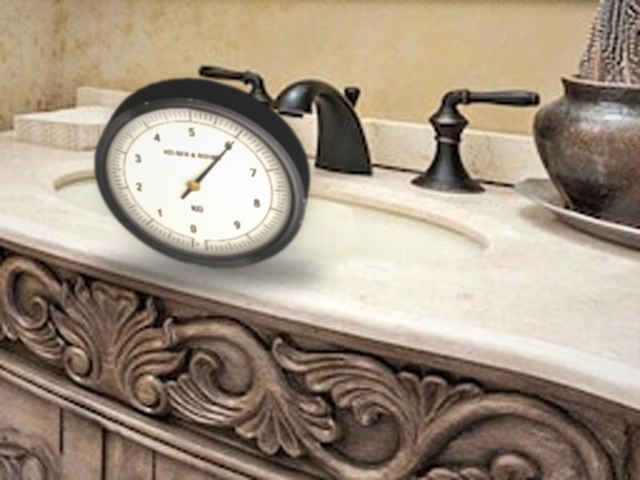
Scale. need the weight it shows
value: 6 kg
